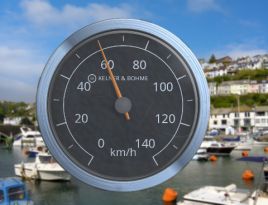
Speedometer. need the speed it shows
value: 60 km/h
